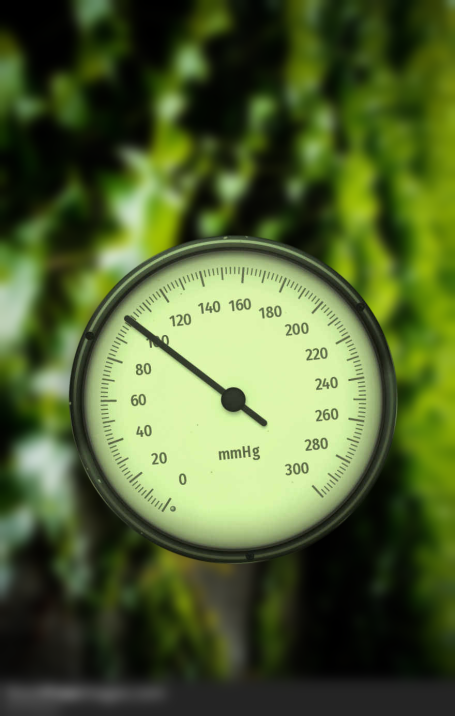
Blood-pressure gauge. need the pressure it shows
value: 100 mmHg
